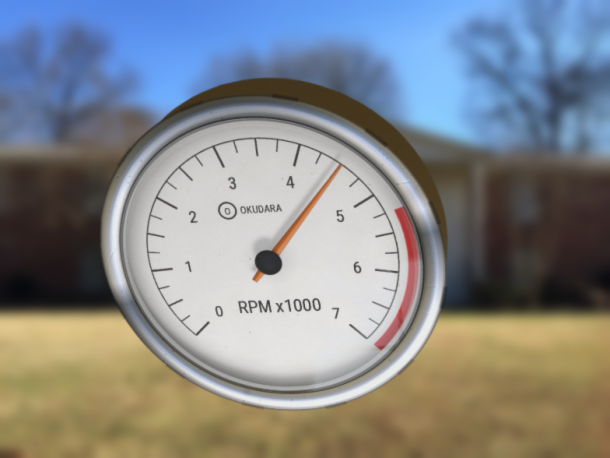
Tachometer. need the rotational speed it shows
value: 4500 rpm
